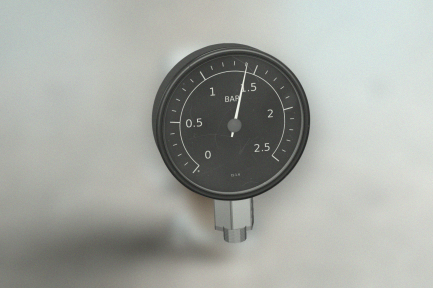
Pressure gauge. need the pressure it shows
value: 1.4 bar
